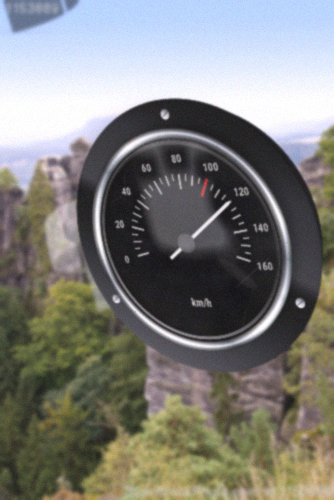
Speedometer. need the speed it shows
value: 120 km/h
